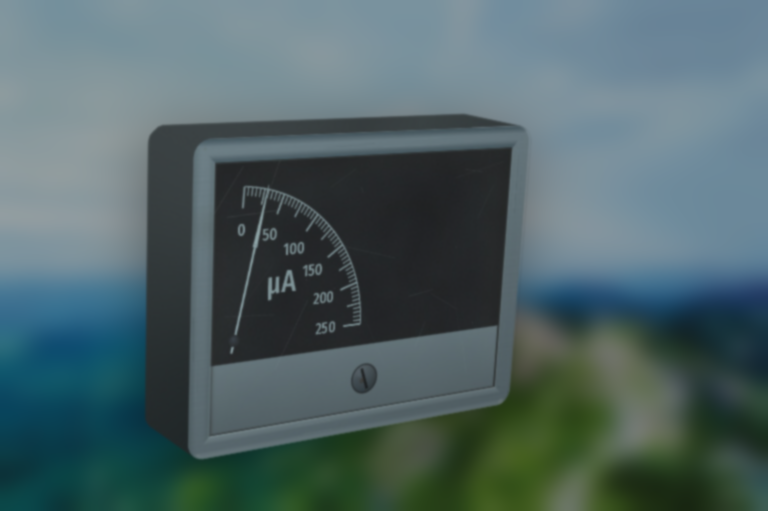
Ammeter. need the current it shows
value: 25 µA
